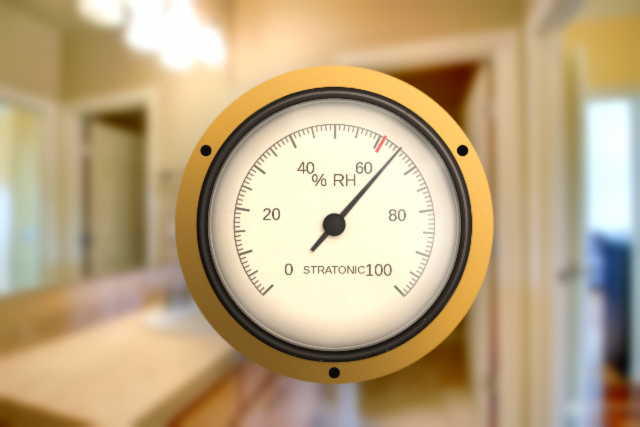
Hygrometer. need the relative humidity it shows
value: 65 %
